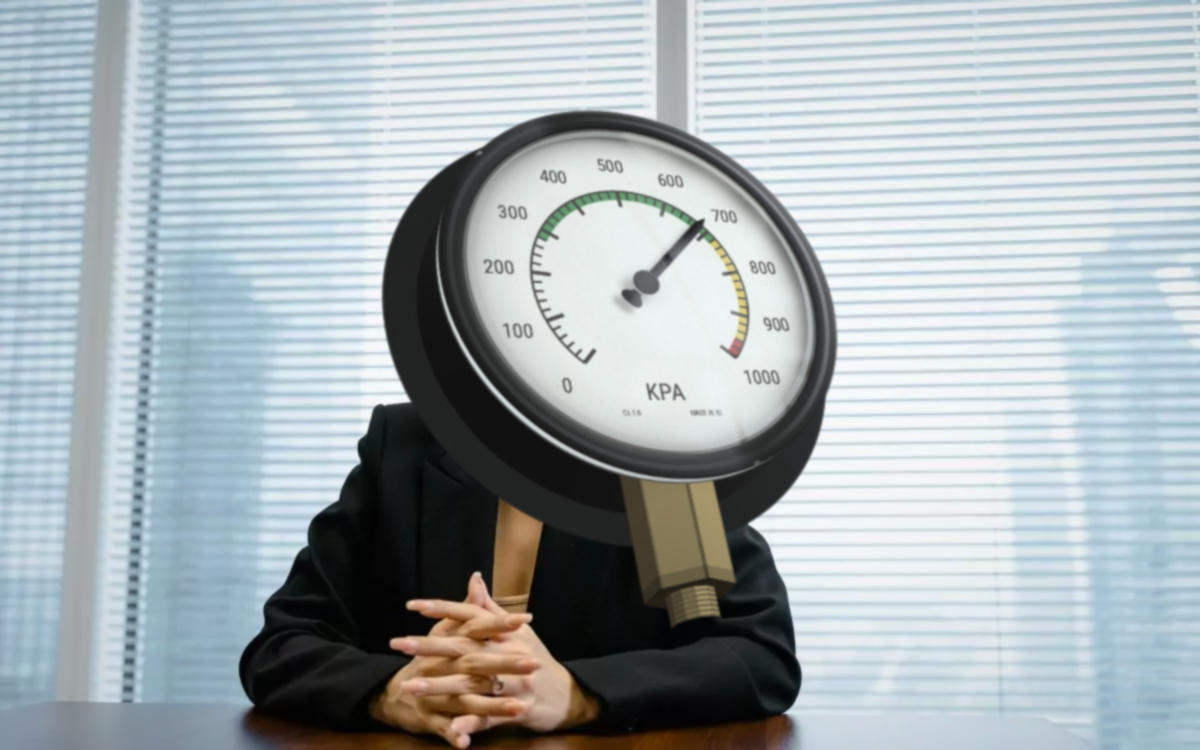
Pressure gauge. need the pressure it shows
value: 680 kPa
